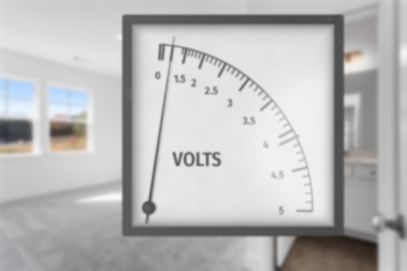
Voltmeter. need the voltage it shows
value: 1 V
